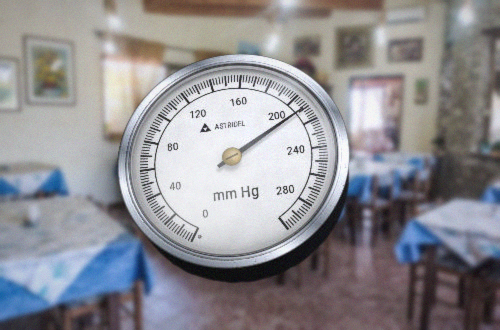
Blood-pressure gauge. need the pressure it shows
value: 210 mmHg
